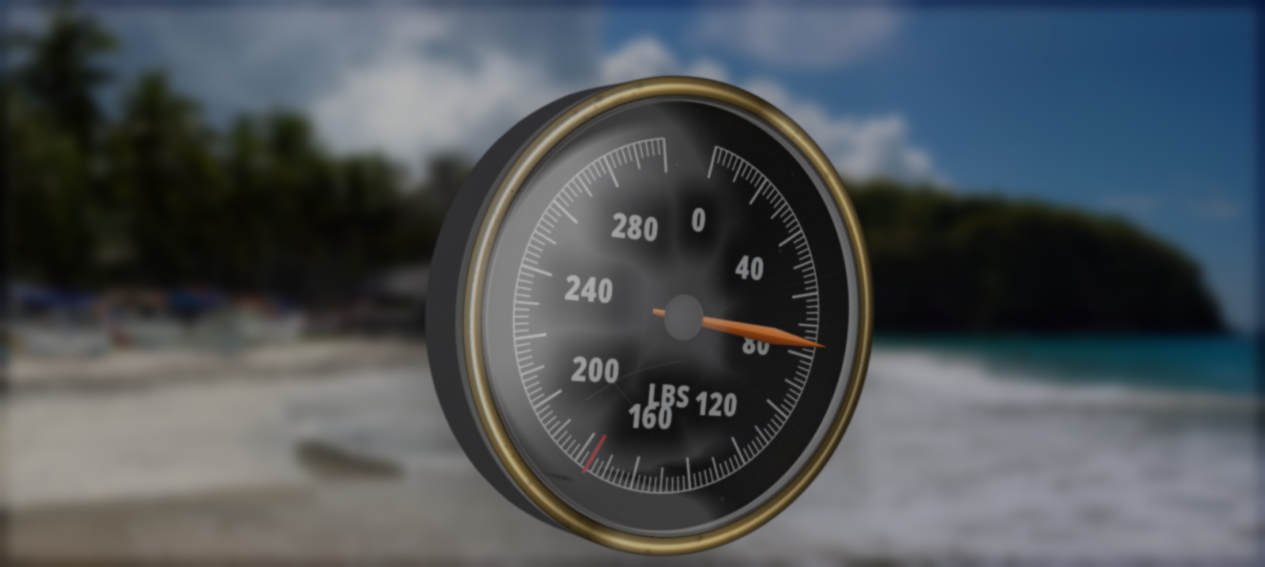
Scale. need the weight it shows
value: 76 lb
